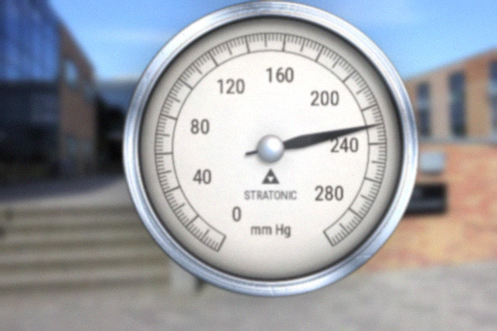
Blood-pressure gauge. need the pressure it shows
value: 230 mmHg
